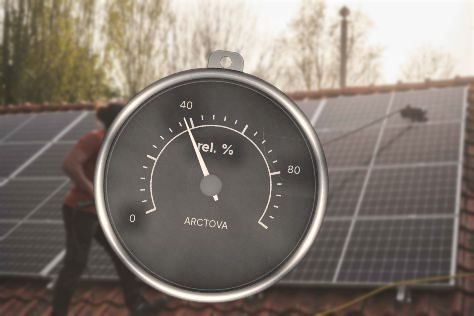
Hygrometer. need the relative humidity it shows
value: 38 %
